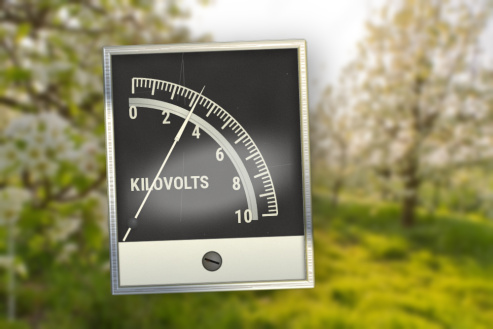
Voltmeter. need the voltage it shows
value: 3.2 kV
